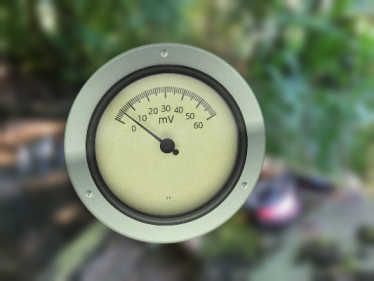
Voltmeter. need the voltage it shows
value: 5 mV
